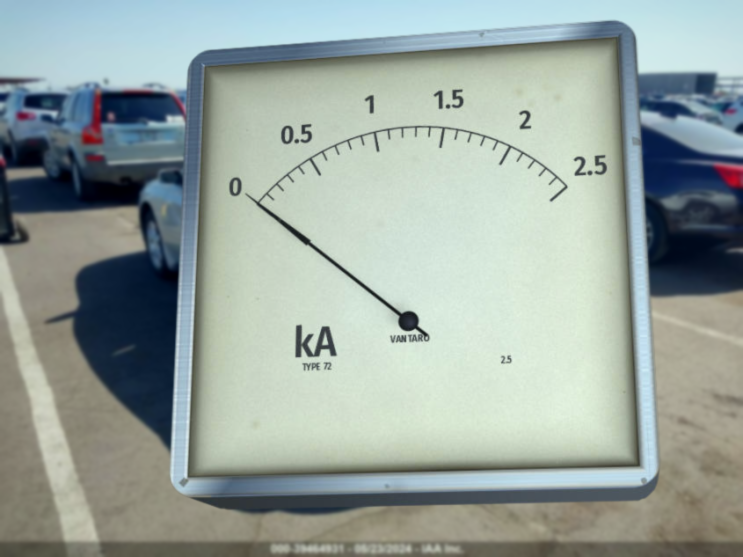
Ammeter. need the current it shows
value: 0 kA
